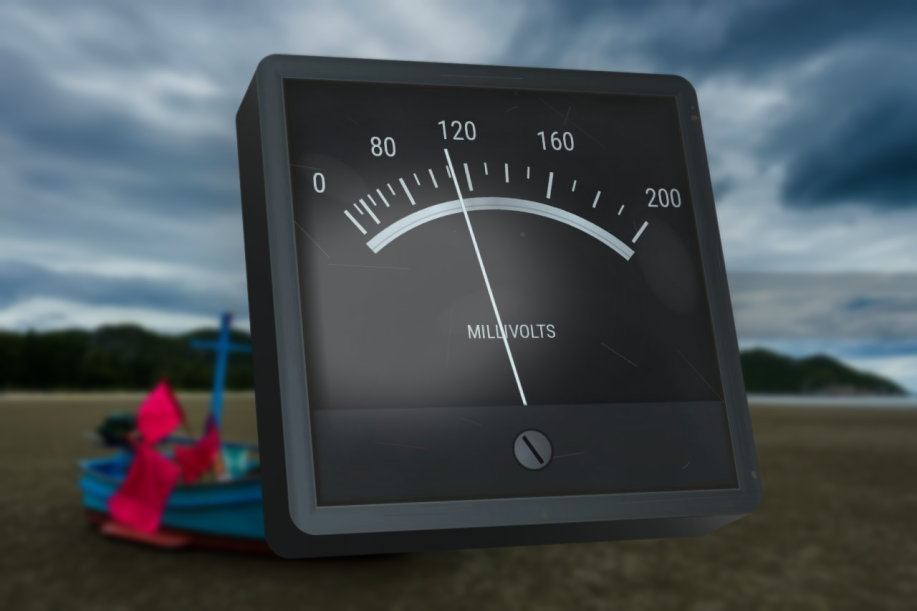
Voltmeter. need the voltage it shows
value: 110 mV
